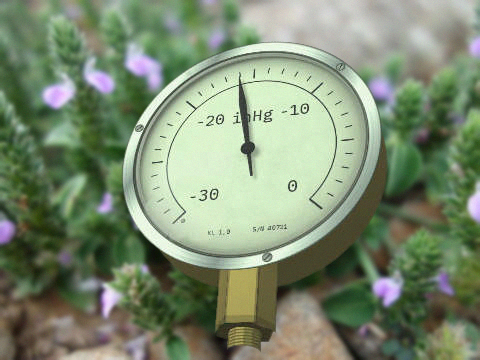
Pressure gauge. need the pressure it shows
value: -16 inHg
